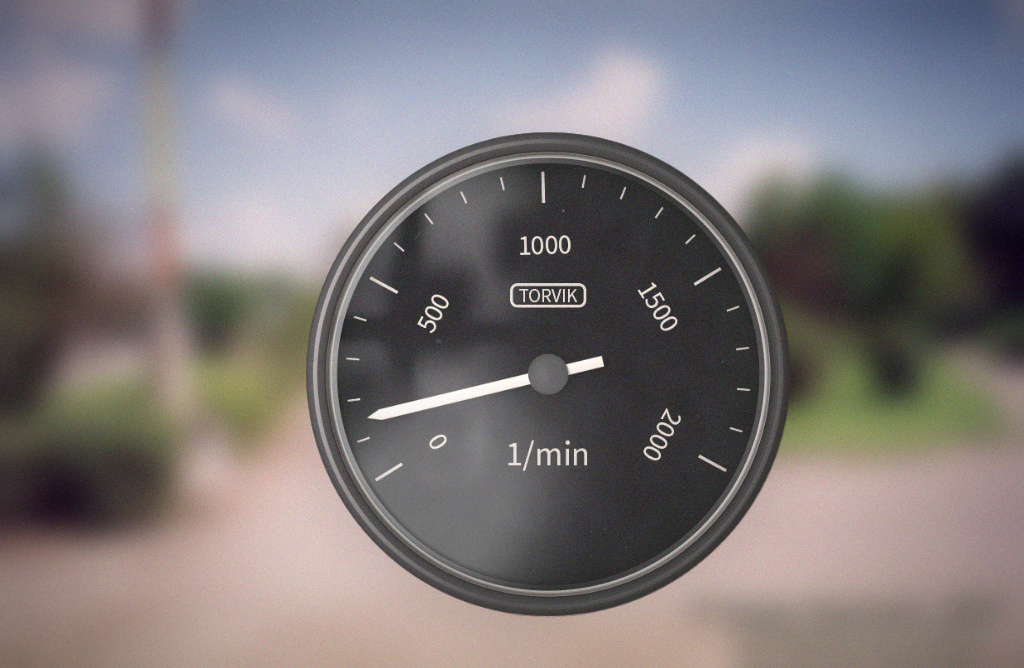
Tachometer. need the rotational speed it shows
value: 150 rpm
